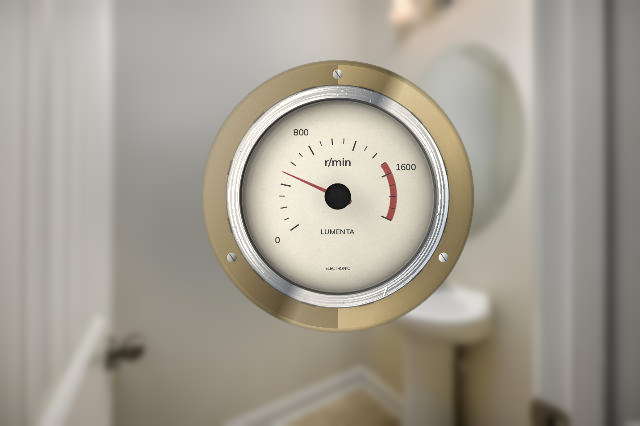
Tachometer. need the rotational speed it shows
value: 500 rpm
